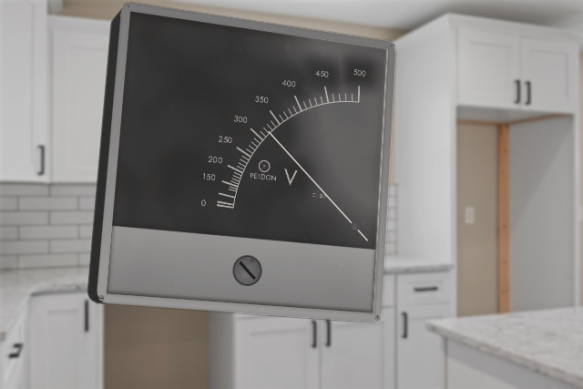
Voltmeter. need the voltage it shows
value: 320 V
